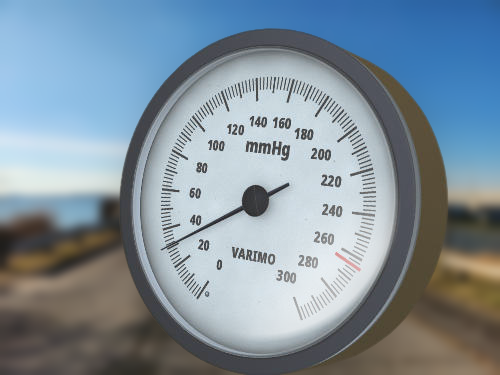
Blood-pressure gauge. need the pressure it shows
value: 30 mmHg
